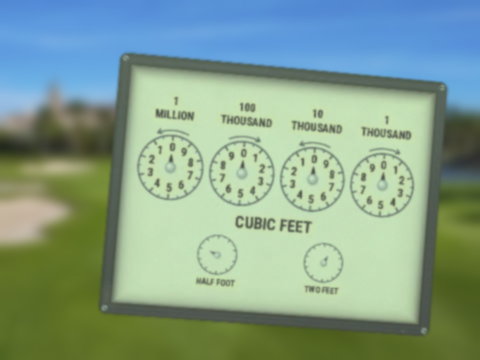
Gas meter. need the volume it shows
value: 0 ft³
